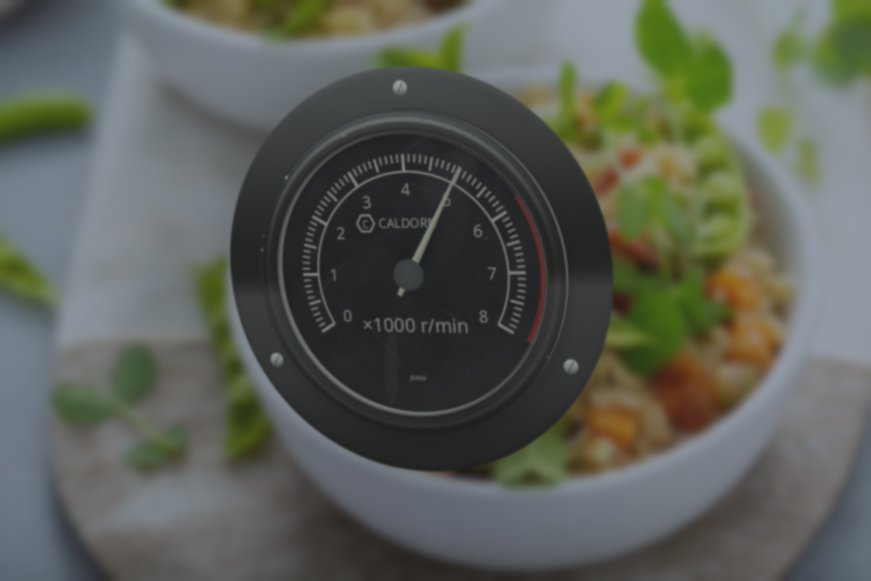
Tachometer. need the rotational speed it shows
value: 5000 rpm
